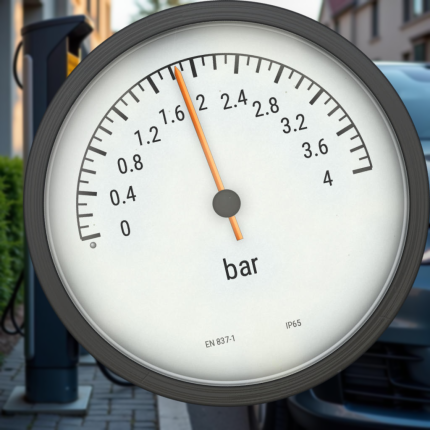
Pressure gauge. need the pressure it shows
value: 1.85 bar
